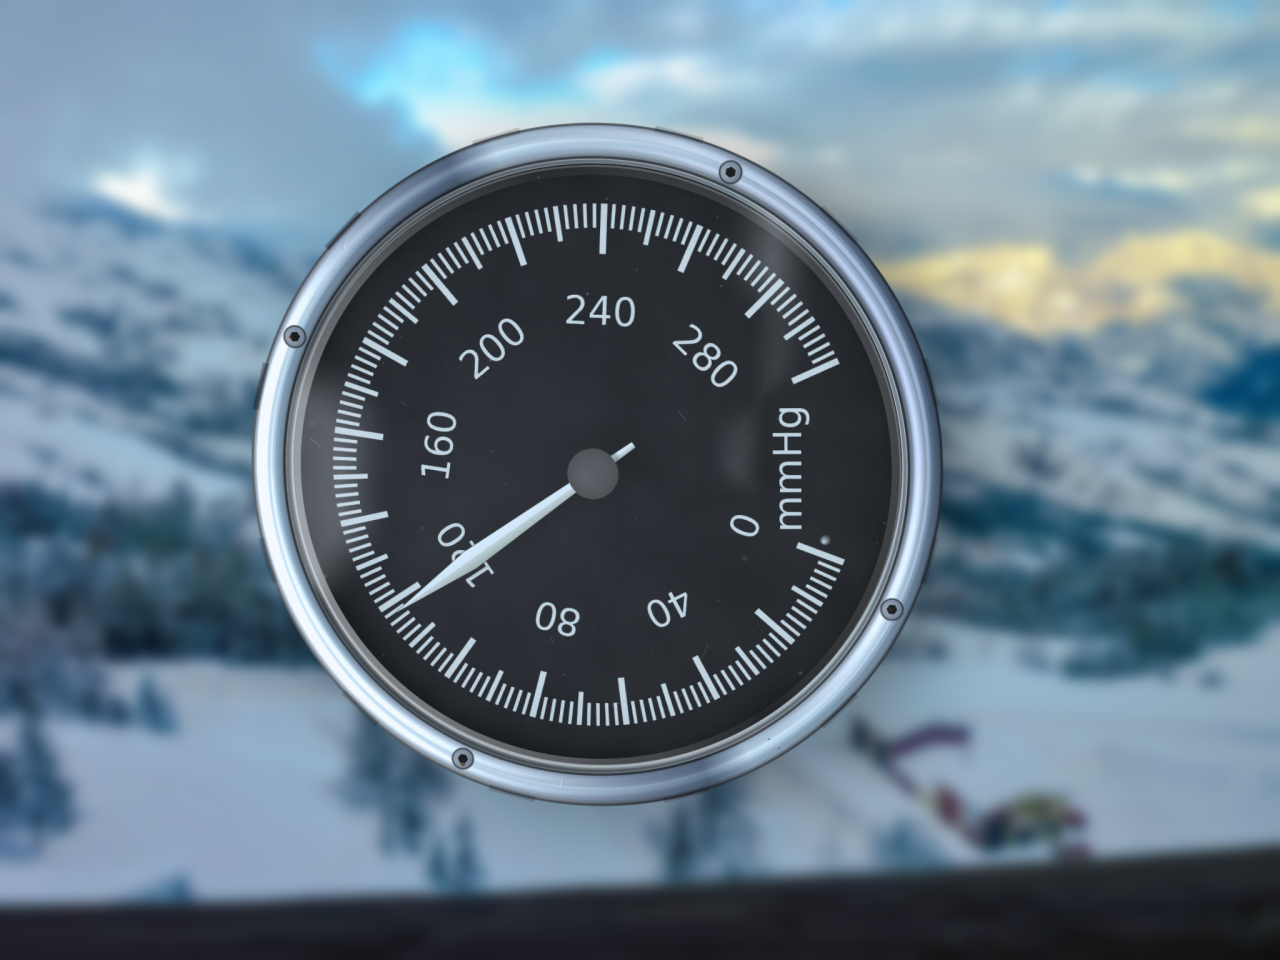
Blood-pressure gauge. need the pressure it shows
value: 118 mmHg
